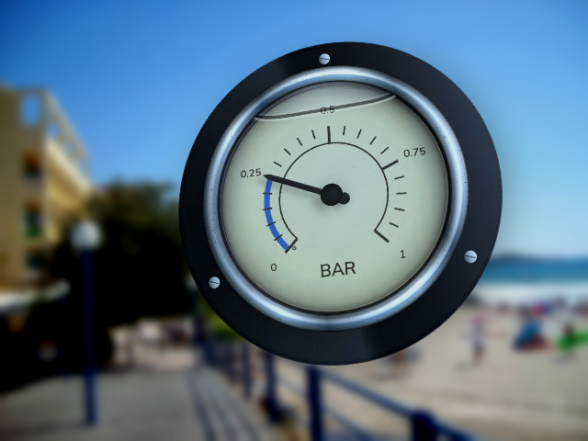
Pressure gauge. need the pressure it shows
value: 0.25 bar
